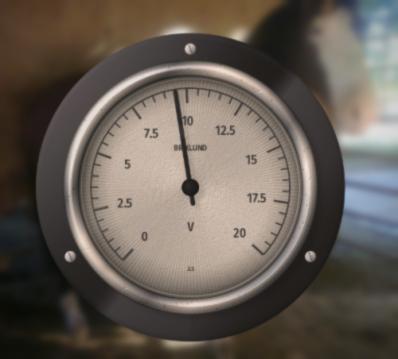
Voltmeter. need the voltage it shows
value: 9.5 V
